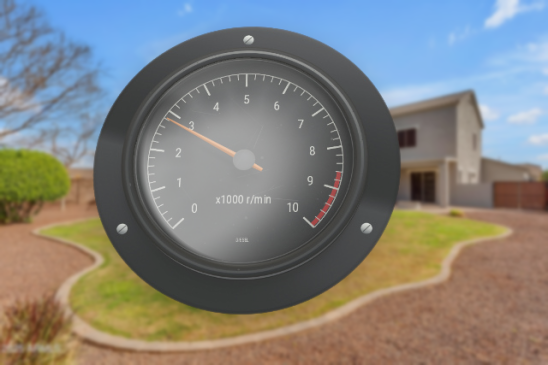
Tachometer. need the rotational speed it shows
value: 2800 rpm
